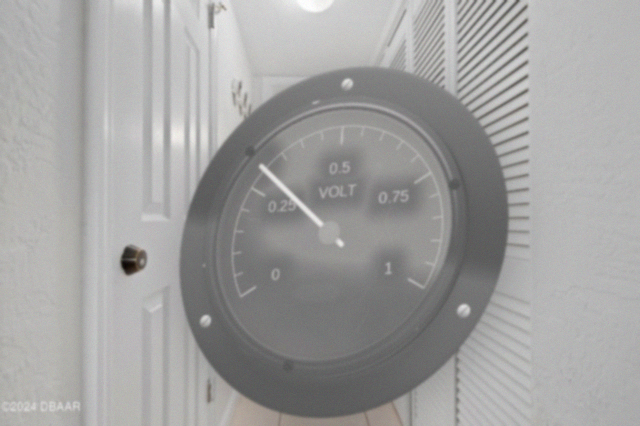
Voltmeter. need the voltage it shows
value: 0.3 V
